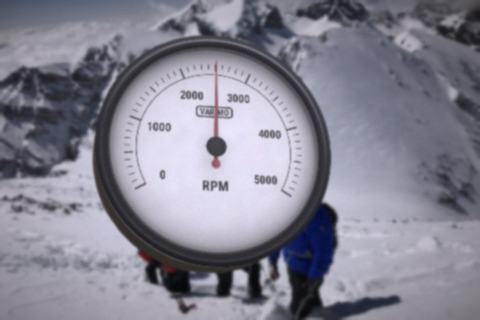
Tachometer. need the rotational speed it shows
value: 2500 rpm
